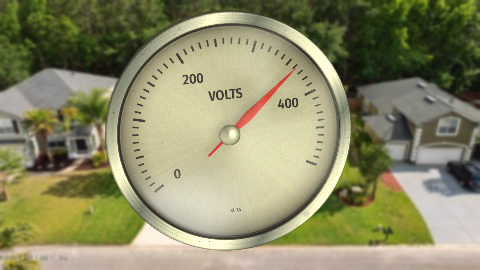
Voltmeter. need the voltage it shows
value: 360 V
